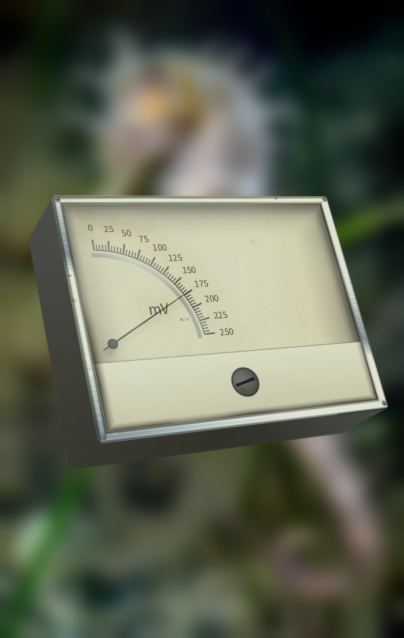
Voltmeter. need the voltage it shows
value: 175 mV
